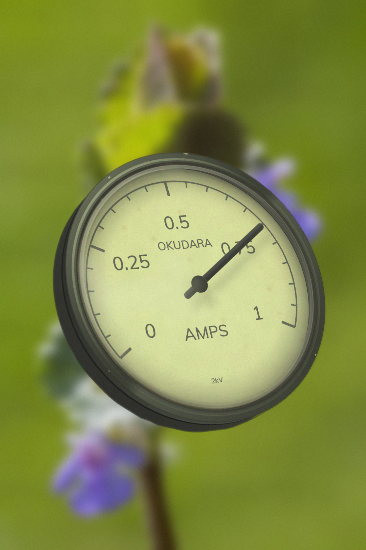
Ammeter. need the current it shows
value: 0.75 A
